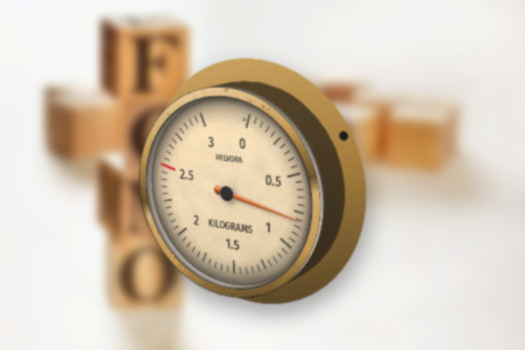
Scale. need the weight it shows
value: 0.8 kg
